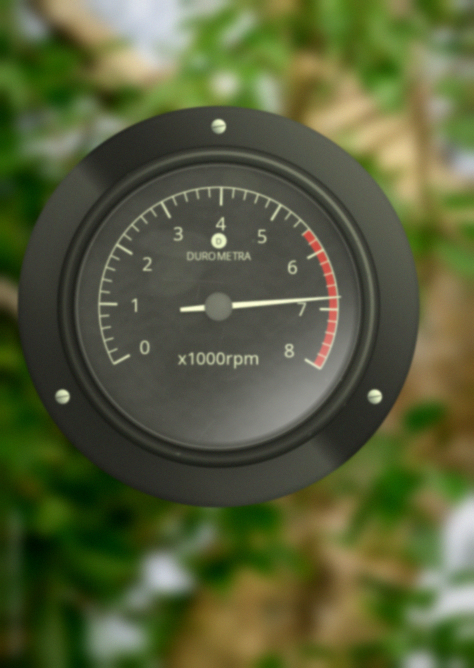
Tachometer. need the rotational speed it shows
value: 6800 rpm
